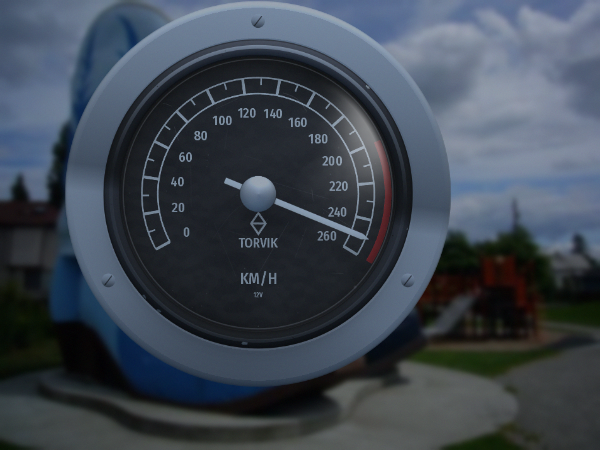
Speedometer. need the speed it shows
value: 250 km/h
